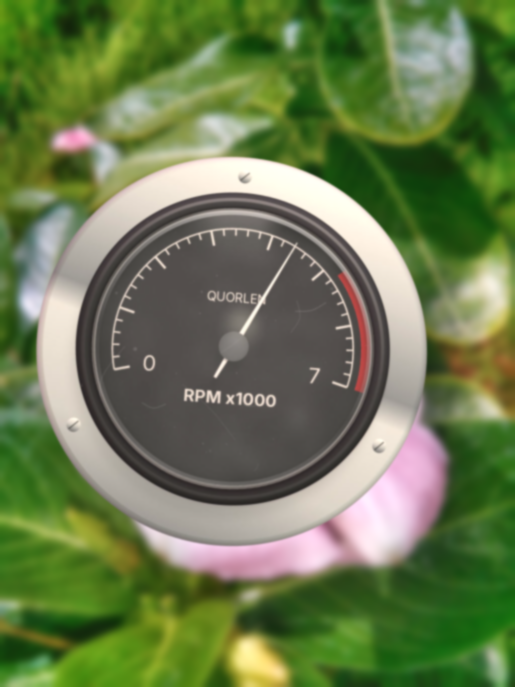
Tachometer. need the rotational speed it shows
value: 4400 rpm
